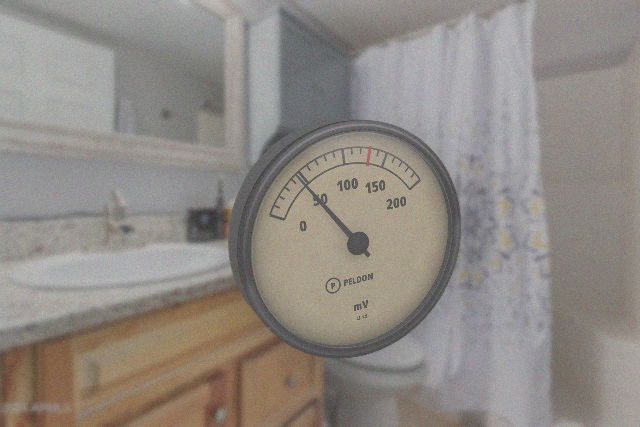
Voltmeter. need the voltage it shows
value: 45 mV
